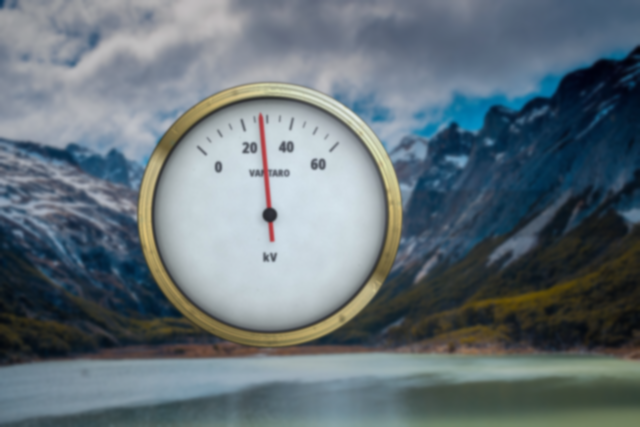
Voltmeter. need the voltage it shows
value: 27.5 kV
